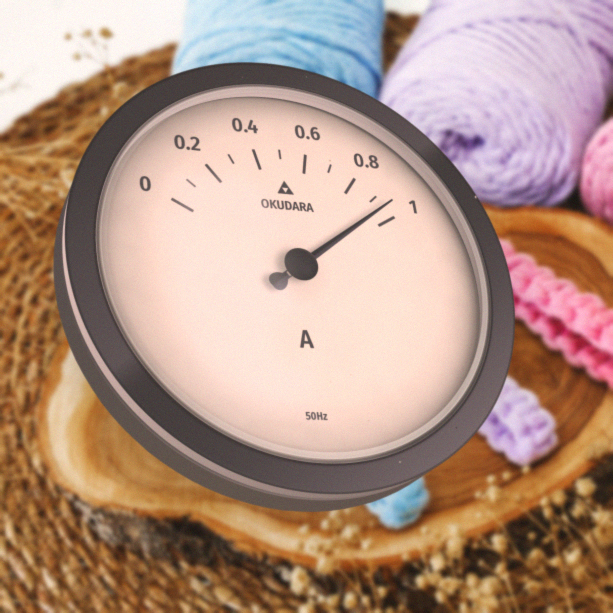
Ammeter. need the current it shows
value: 0.95 A
